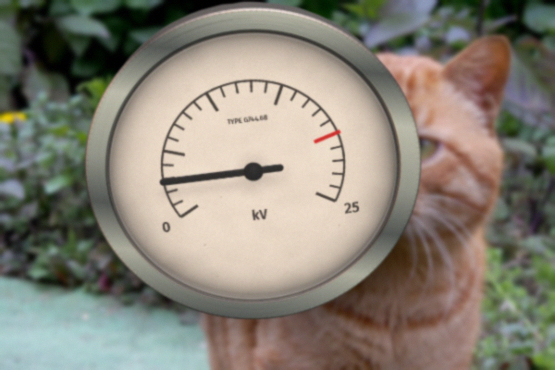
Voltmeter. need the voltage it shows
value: 3 kV
